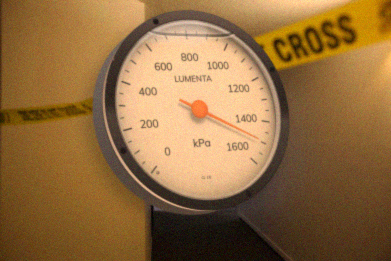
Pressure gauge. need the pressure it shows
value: 1500 kPa
